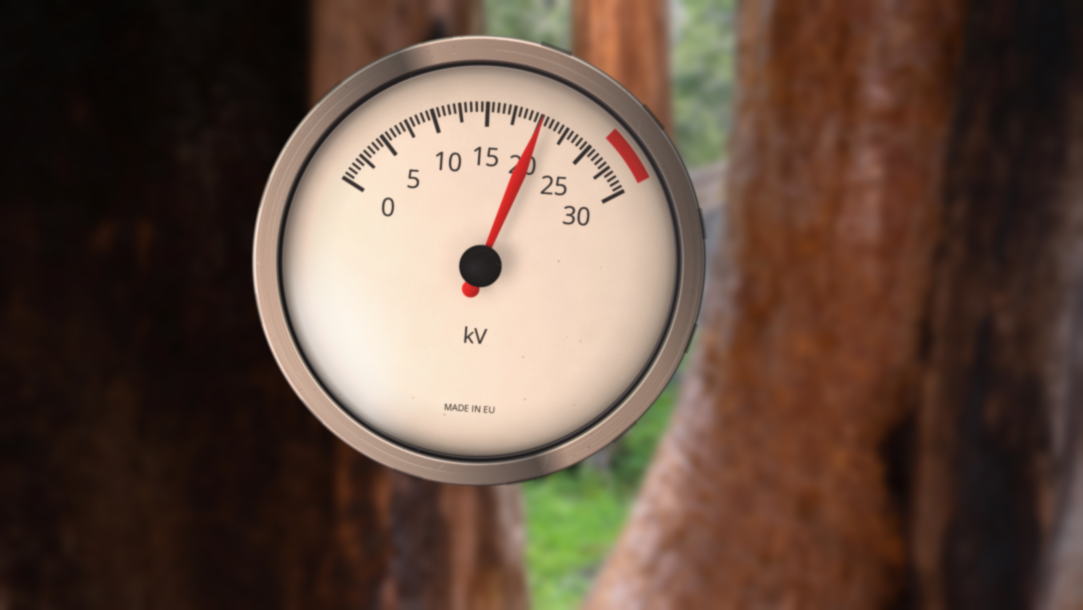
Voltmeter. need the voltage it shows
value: 20 kV
